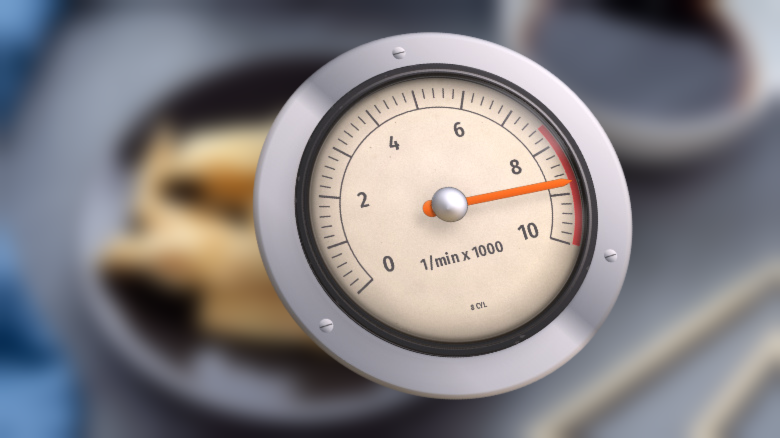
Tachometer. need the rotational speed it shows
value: 8800 rpm
